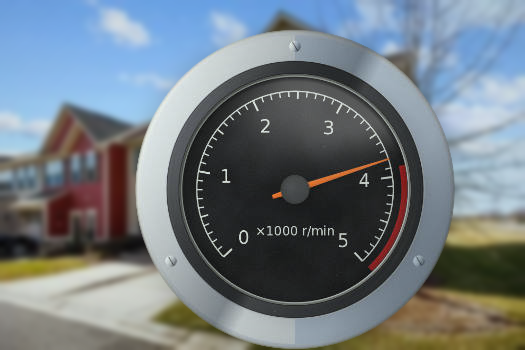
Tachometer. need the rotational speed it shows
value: 3800 rpm
